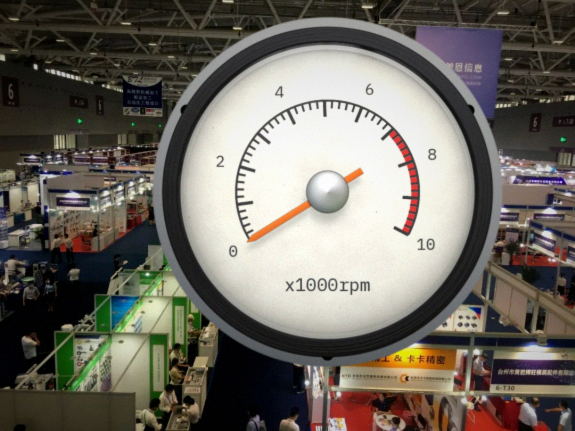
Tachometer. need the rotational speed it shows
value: 0 rpm
